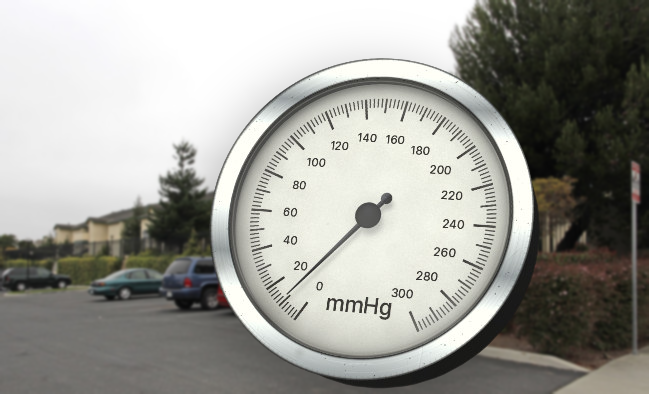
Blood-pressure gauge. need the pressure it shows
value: 10 mmHg
